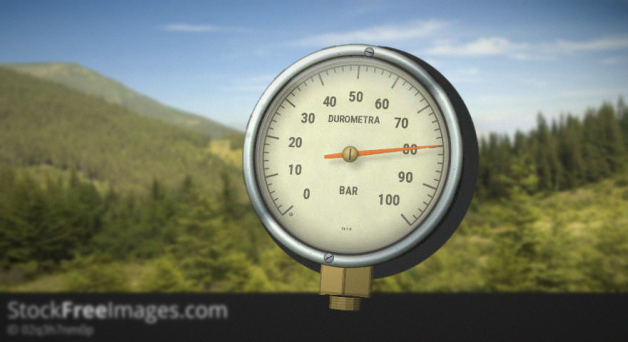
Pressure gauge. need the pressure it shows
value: 80 bar
